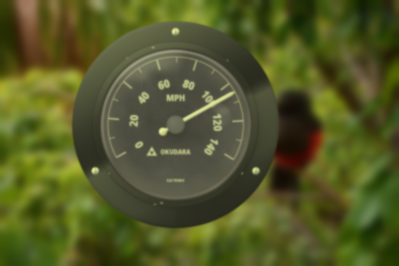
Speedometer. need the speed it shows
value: 105 mph
